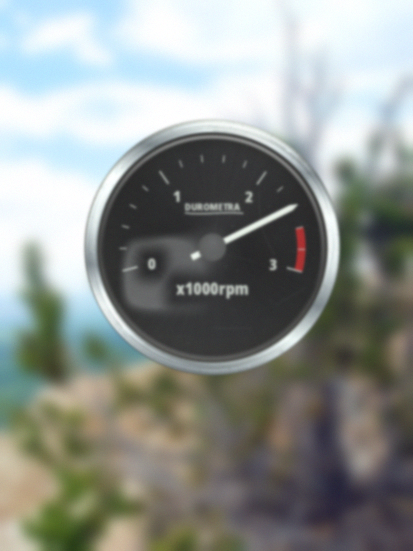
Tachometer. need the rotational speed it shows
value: 2400 rpm
